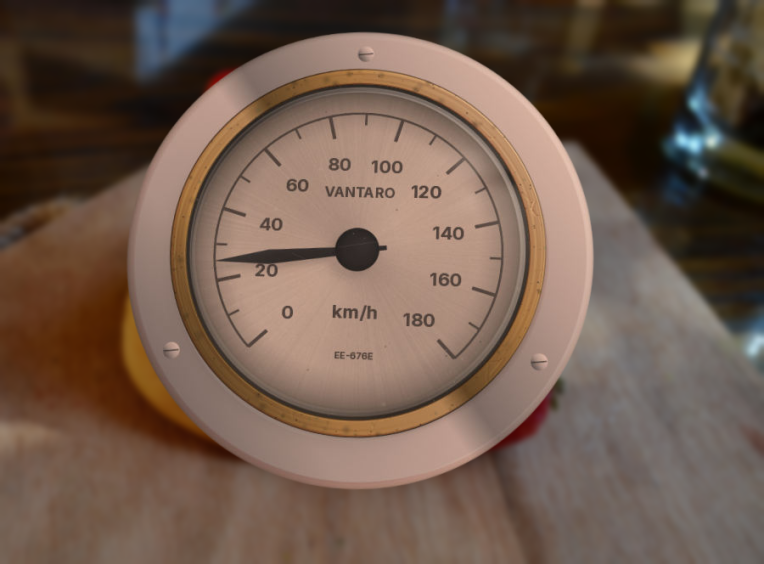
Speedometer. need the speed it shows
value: 25 km/h
